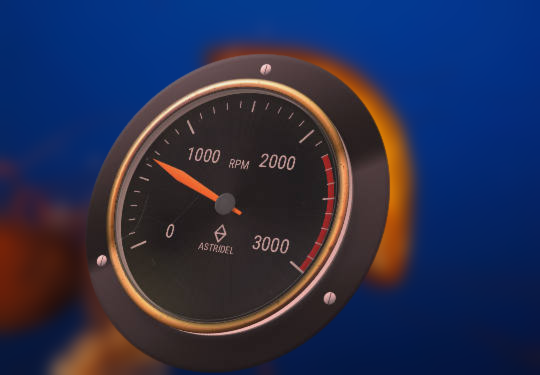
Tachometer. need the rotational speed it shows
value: 650 rpm
